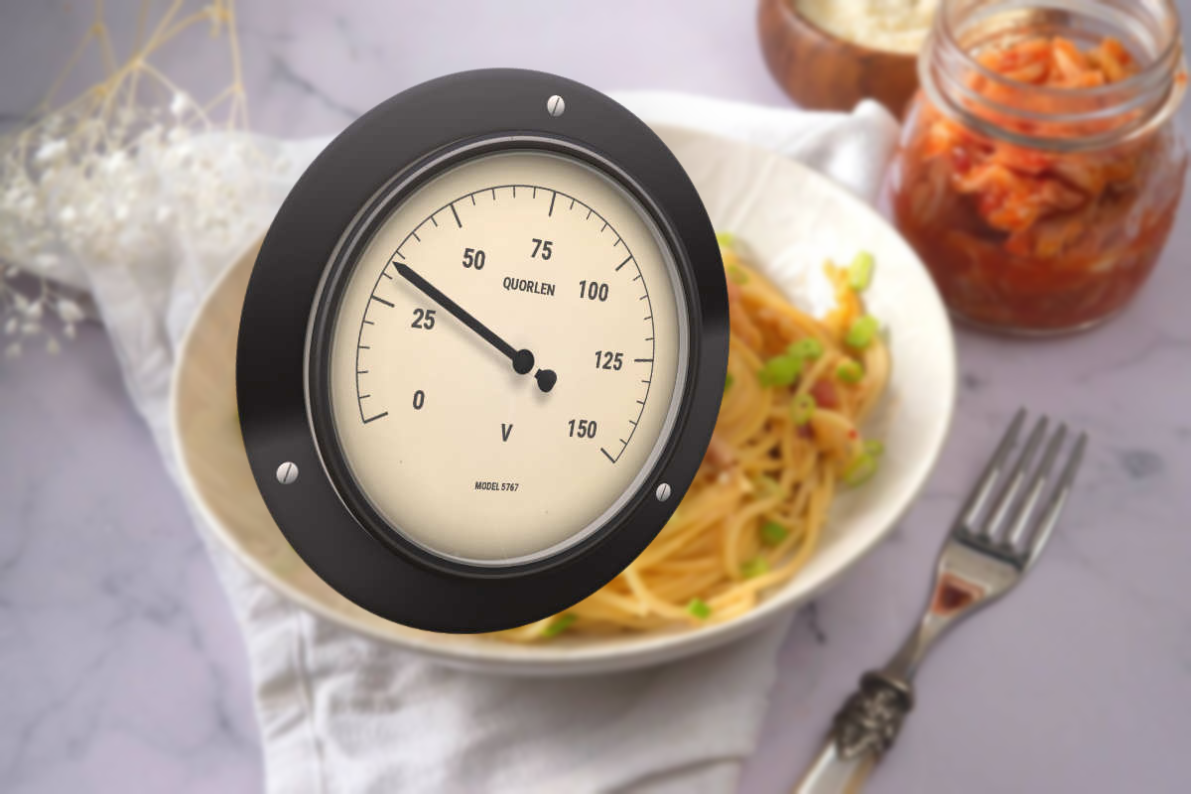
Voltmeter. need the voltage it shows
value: 32.5 V
